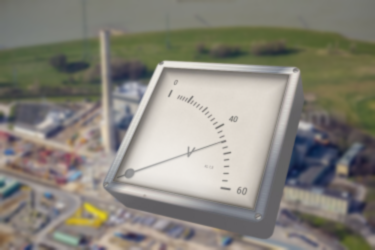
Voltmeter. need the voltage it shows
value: 46 V
